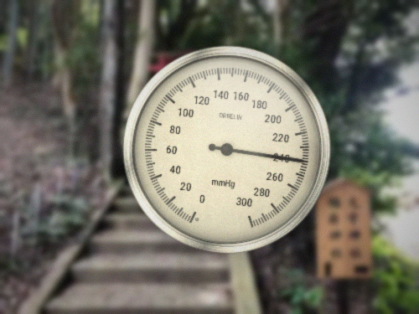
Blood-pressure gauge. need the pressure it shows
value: 240 mmHg
